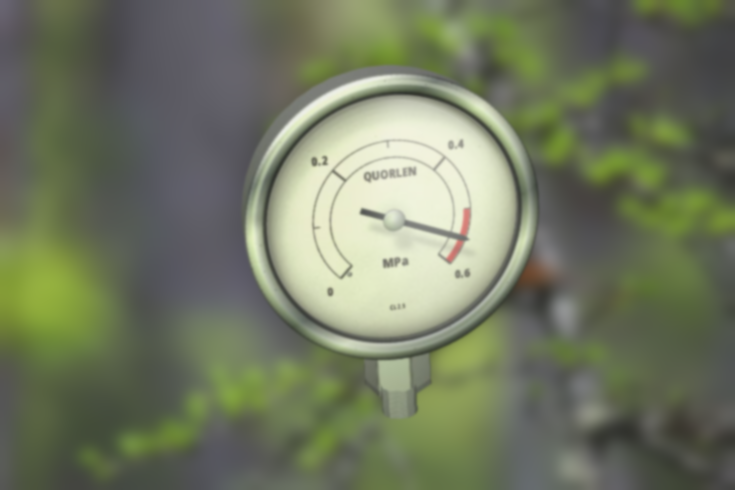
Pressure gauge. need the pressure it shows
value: 0.55 MPa
